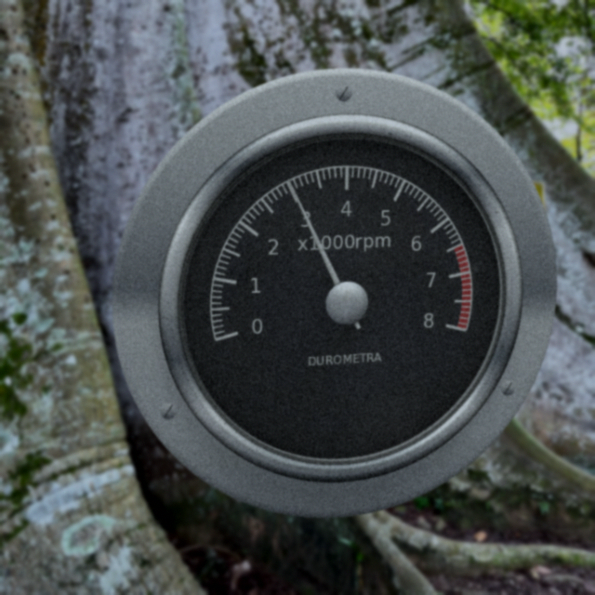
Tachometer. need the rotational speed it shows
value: 3000 rpm
